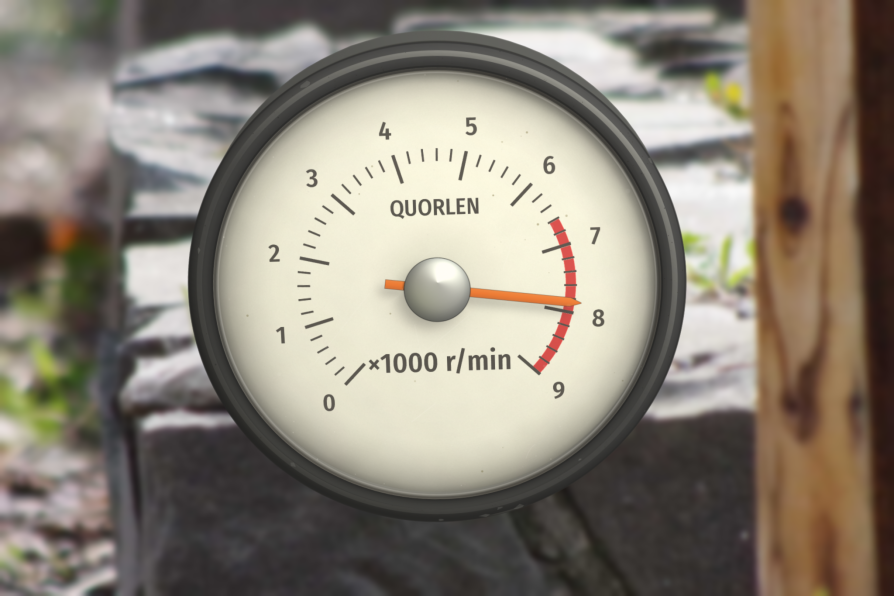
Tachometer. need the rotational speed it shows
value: 7800 rpm
